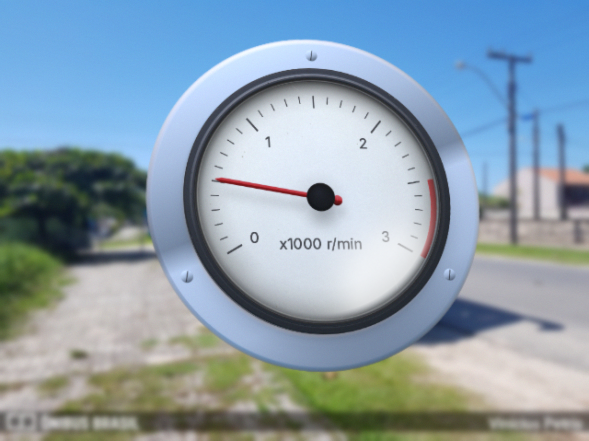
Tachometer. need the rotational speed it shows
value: 500 rpm
